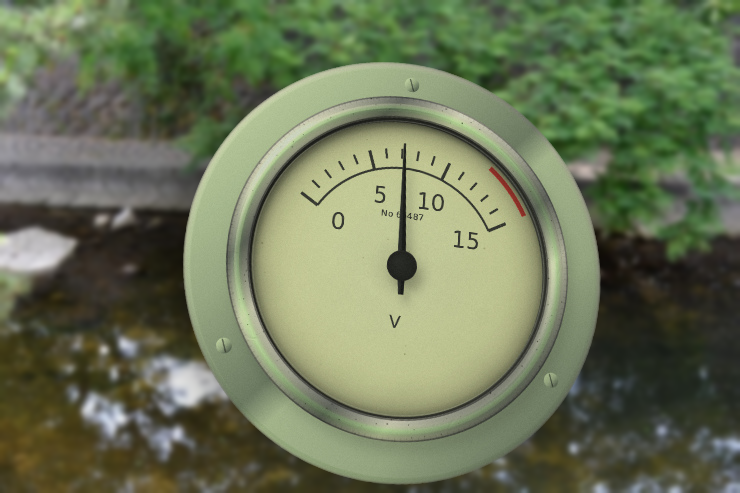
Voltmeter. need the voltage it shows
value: 7 V
